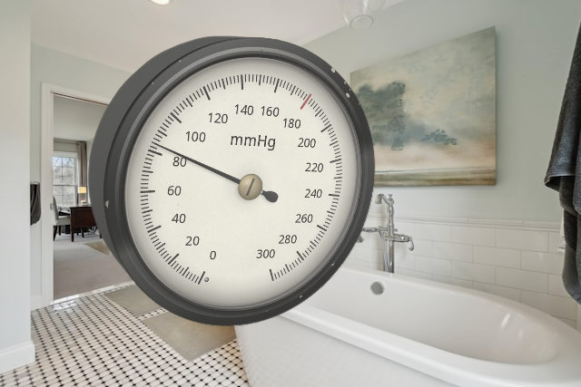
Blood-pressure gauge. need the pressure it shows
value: 84 mmHg
